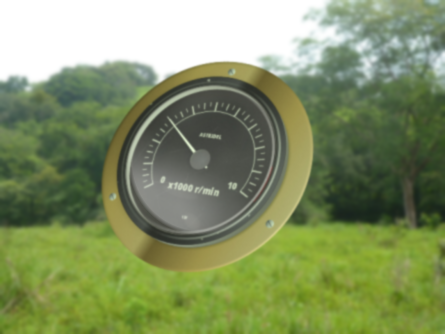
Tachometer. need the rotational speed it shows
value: 3000 rpm
